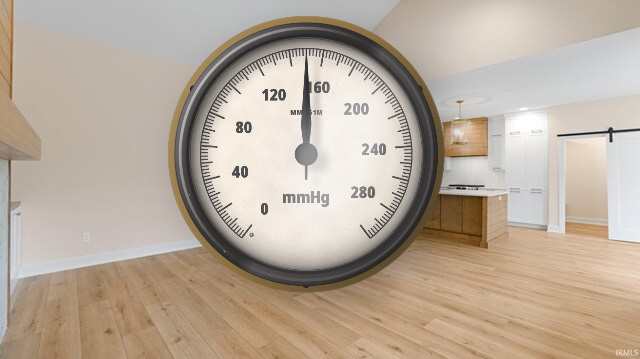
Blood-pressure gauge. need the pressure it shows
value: 150 mmHg
